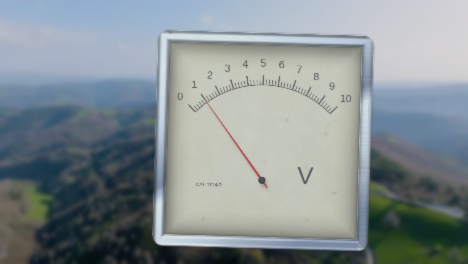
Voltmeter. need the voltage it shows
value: 1 V
